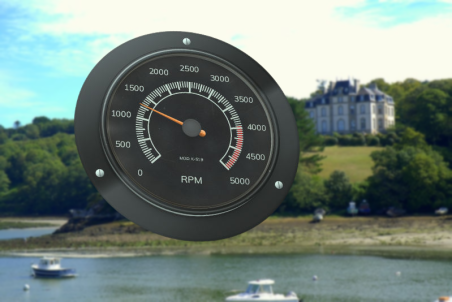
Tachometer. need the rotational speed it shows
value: 1250 rpm
